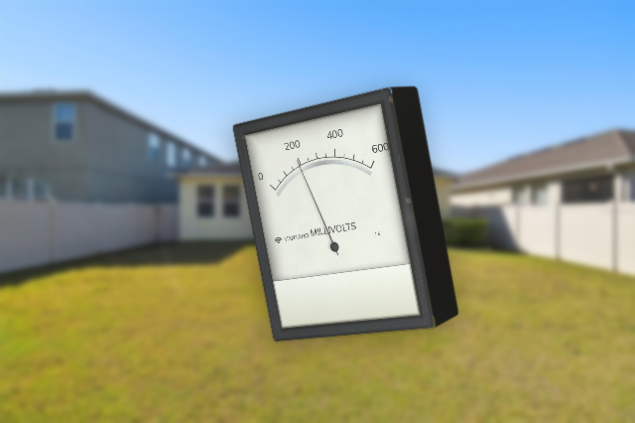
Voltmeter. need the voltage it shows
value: 200 mV
